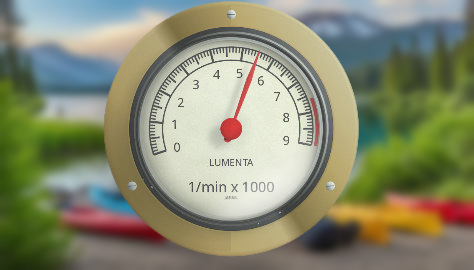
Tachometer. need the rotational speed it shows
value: 5500 rpm
